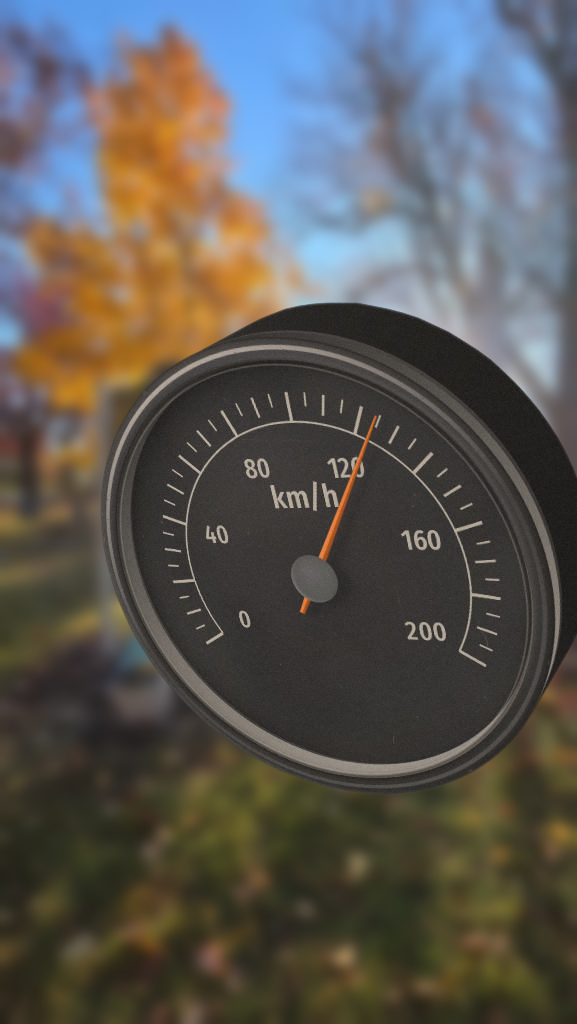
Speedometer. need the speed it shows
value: 125 km/h
